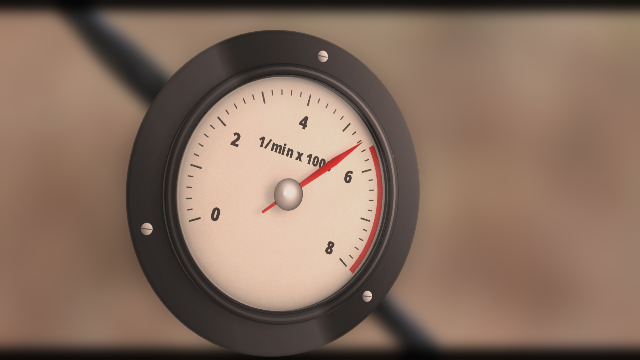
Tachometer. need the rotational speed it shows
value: 5400 rpm
